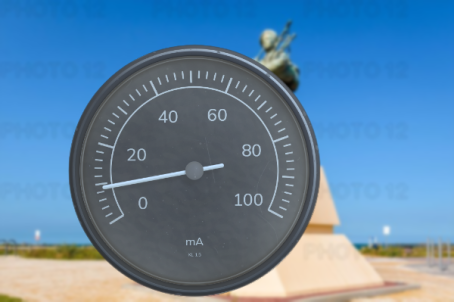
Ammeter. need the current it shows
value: 9 mA
